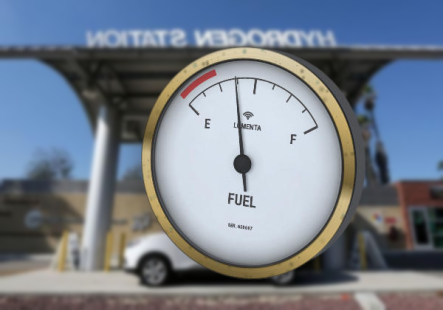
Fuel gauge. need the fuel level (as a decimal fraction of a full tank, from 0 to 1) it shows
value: 0.375
